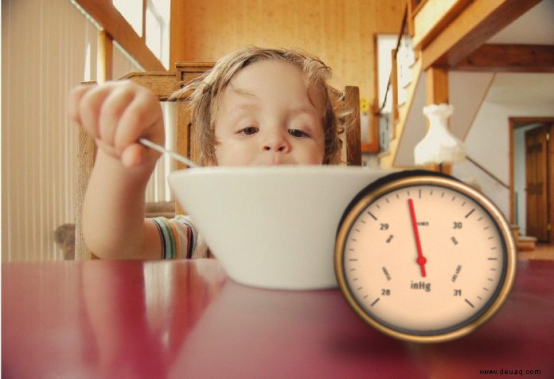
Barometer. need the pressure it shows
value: 29.4 inHg
